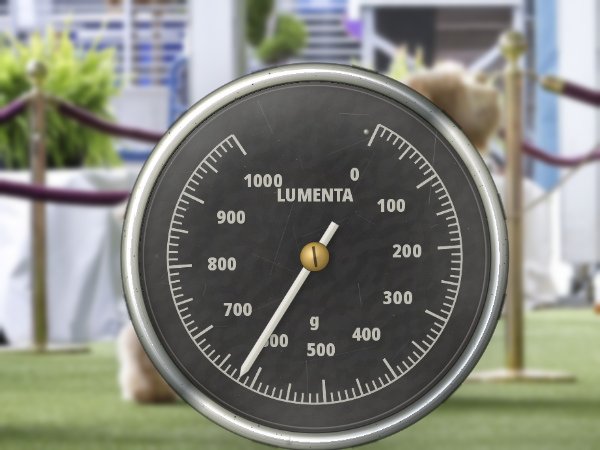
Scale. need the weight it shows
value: 620 g
